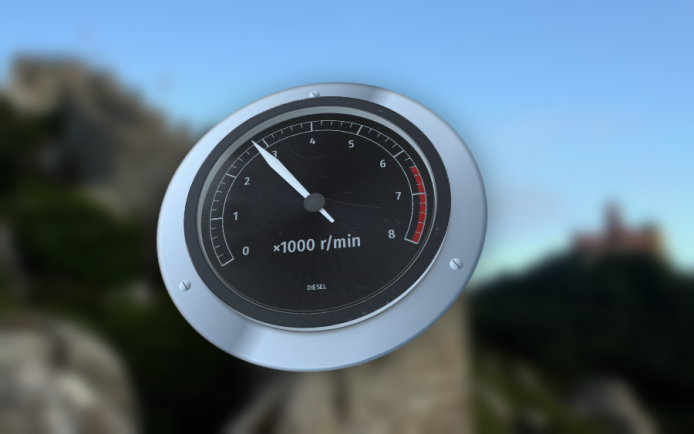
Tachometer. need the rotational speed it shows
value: 2800 rpm
